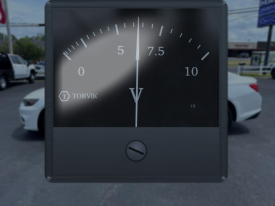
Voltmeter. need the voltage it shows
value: 6.25 V
